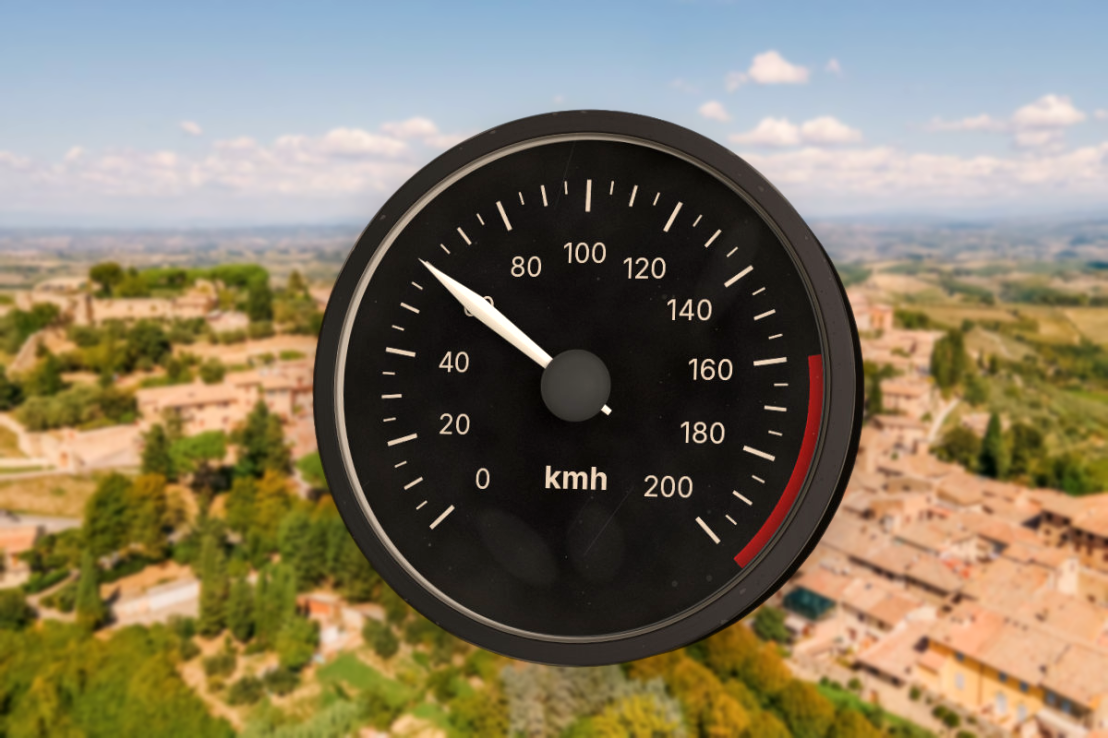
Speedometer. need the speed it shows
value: 60 km/h
